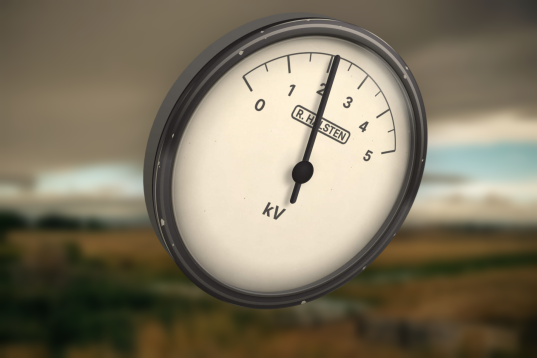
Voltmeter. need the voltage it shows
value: 2 kV
